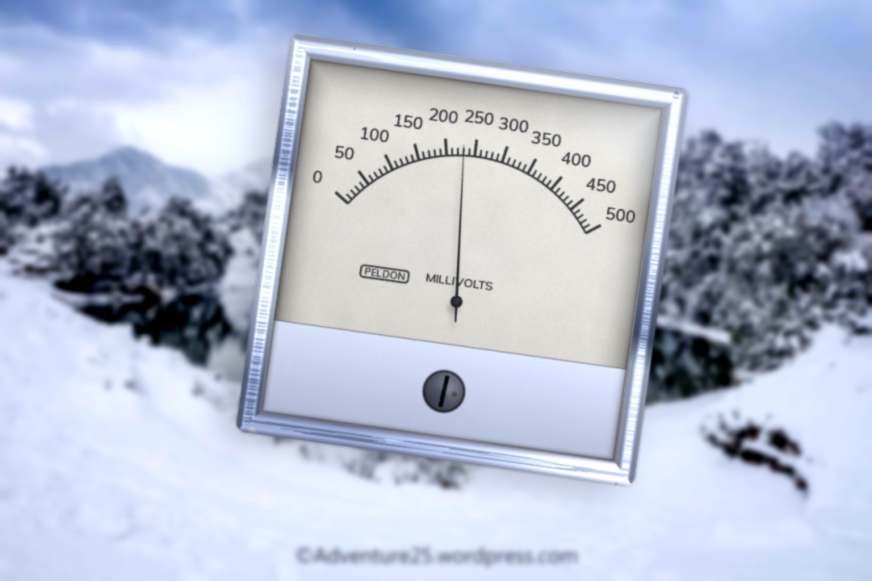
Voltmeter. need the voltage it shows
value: 230 mV
